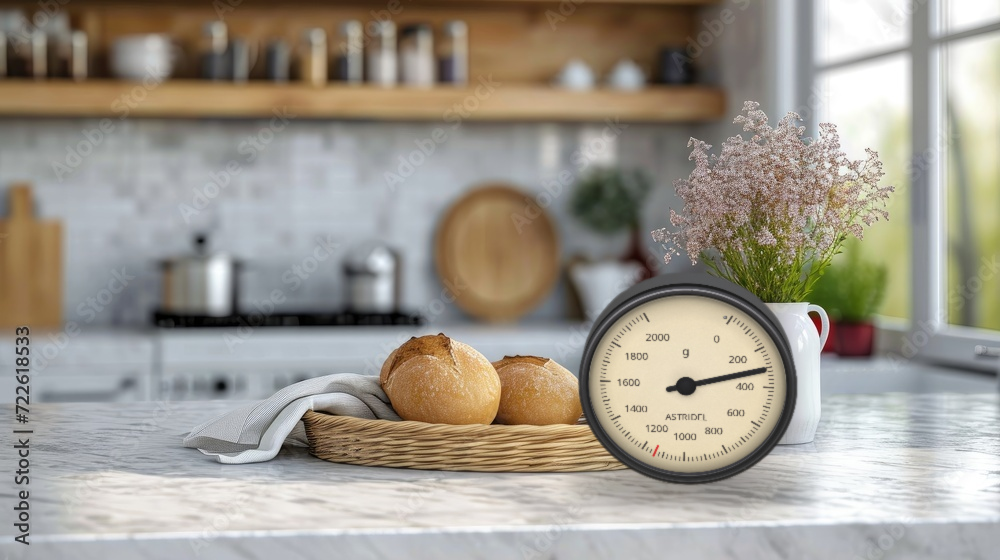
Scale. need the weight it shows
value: 300 g
